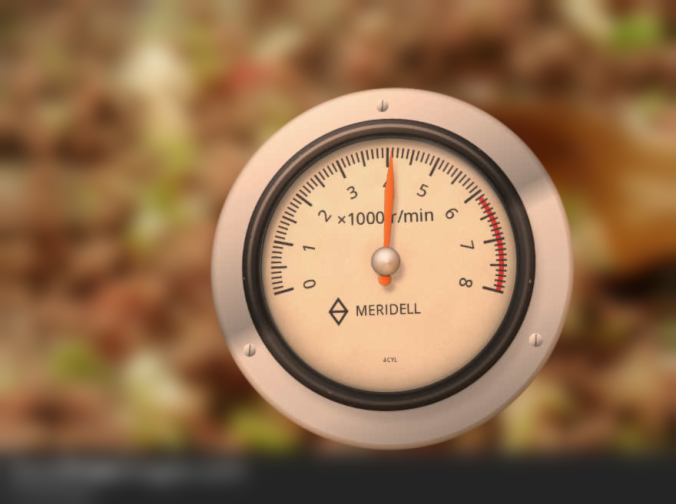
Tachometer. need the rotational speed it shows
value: 4100 rpm
